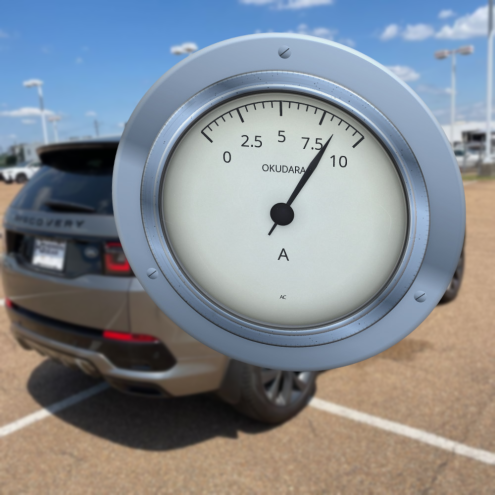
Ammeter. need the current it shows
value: 8.5 A
